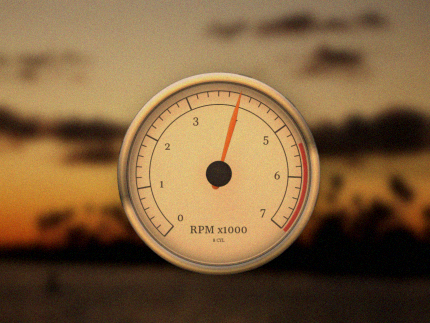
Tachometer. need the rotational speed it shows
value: 4000 rpm
